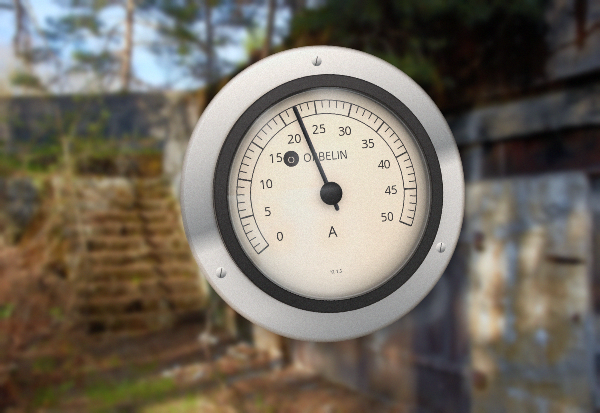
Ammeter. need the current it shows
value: 22 A
